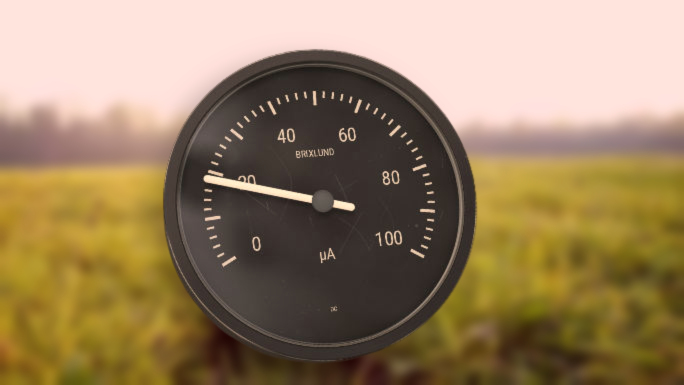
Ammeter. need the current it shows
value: 18 µA
